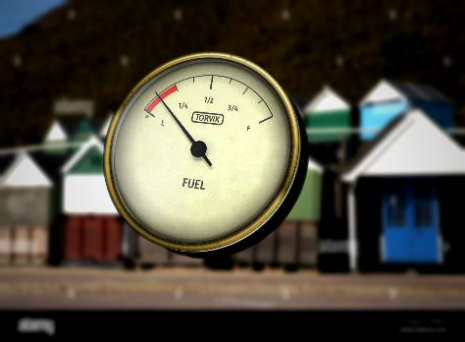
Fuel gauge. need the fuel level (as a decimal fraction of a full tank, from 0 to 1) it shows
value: 0.125
